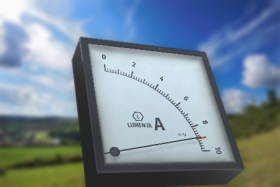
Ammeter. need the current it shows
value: 9 A
